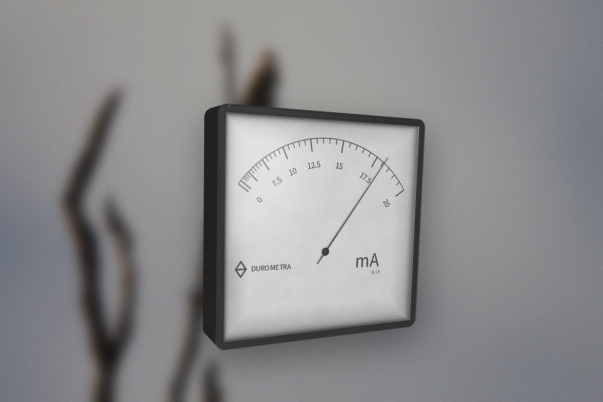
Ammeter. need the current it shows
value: 18 mA
